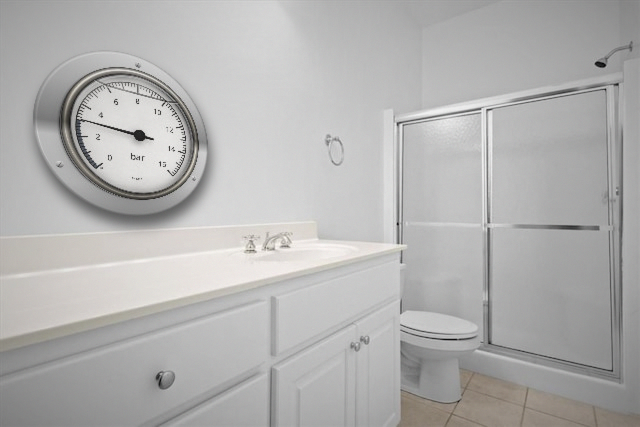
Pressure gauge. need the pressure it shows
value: 3 bar
